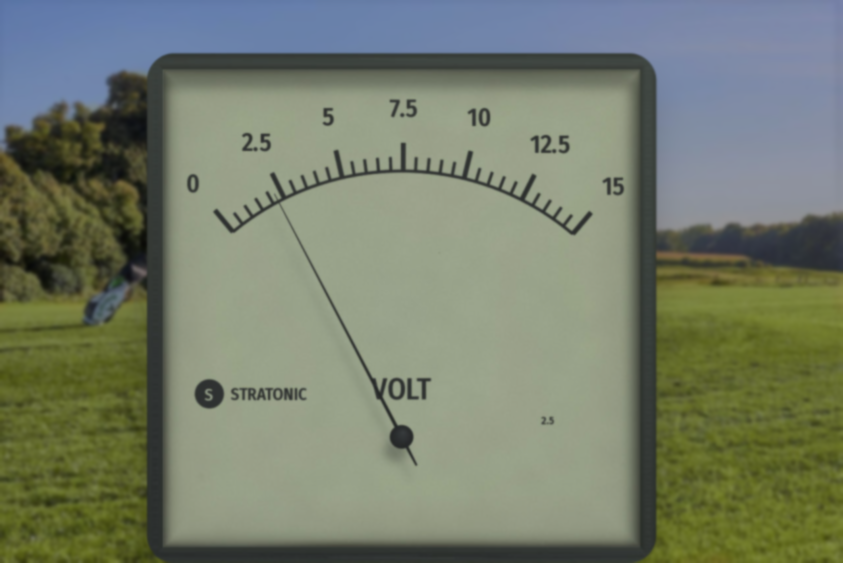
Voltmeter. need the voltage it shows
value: 2.25 V
